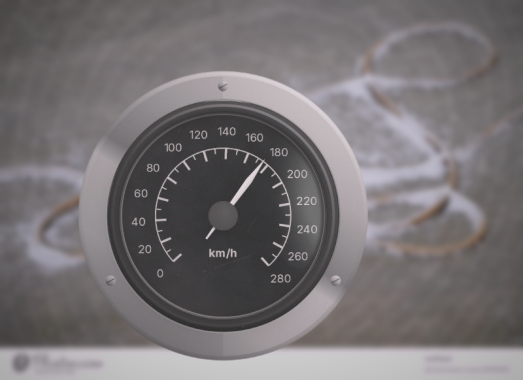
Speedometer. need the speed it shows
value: 175 km/h
